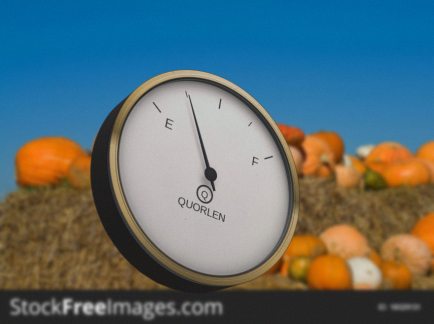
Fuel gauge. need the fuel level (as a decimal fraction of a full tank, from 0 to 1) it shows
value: 0.25
